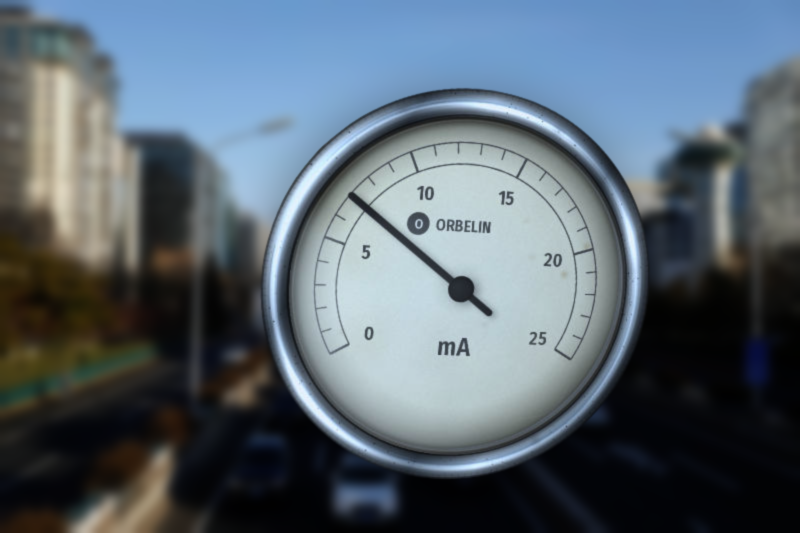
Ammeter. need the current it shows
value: 7 mA
